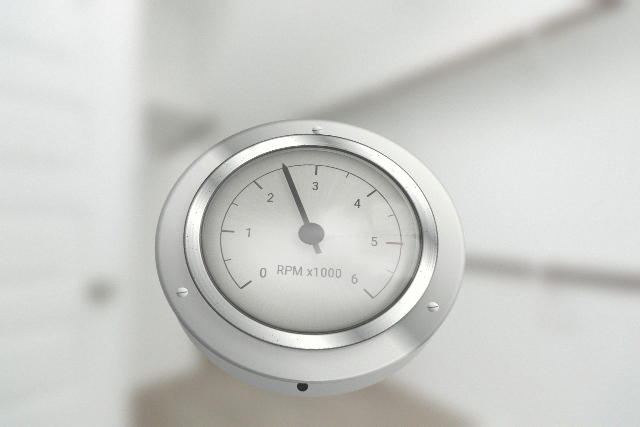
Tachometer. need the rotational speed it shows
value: 2500 rpm
